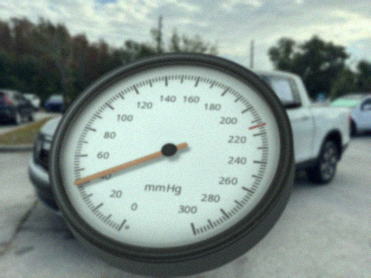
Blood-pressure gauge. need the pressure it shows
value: 40 mmHg
